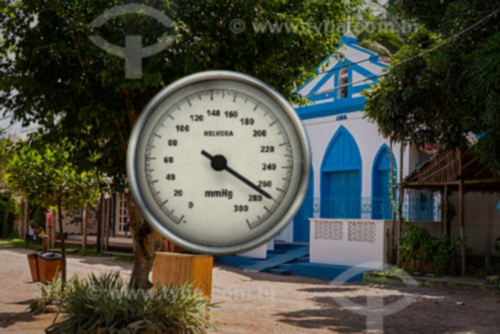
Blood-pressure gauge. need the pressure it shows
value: 270 mmHg
